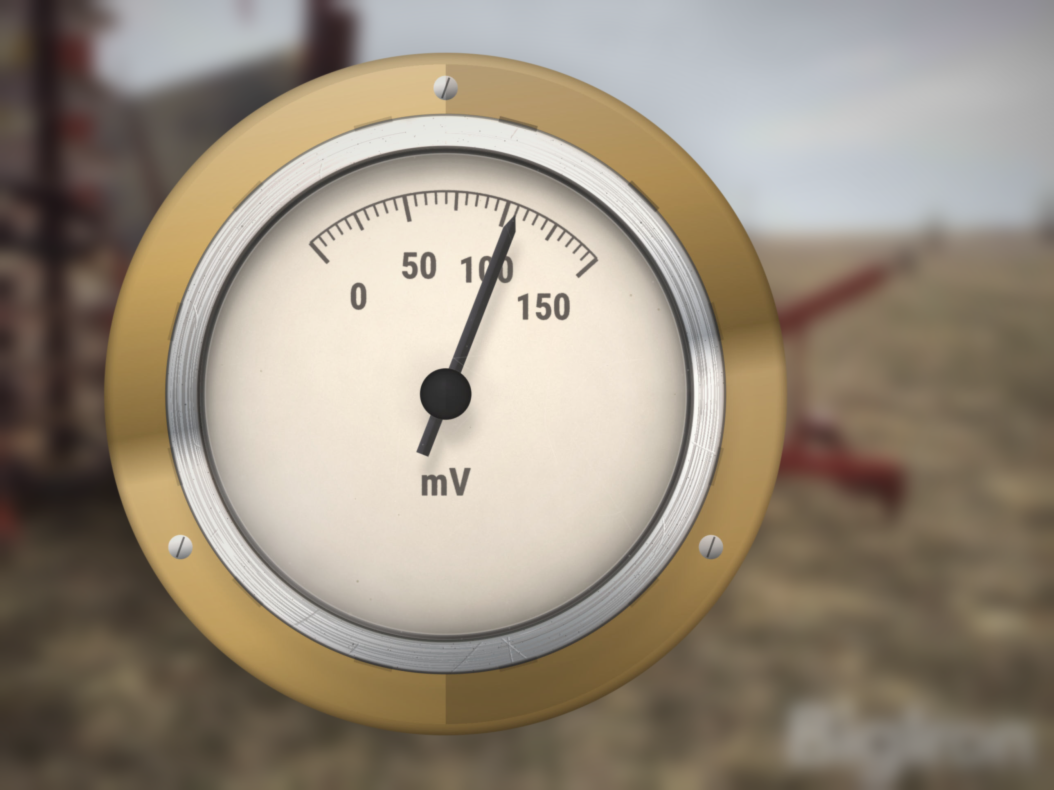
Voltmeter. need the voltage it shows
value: 105 mV
